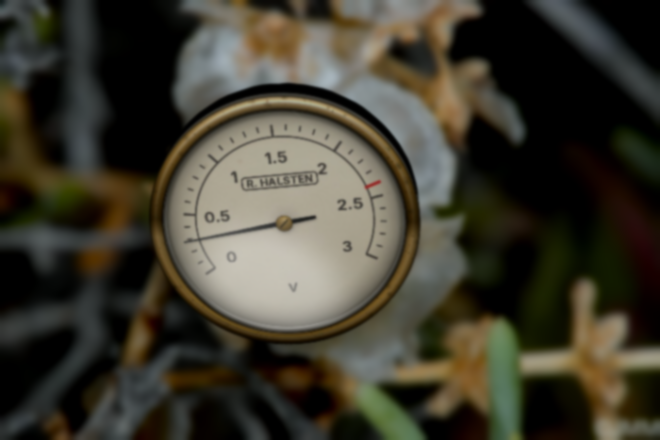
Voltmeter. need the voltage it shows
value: 0.3 V
